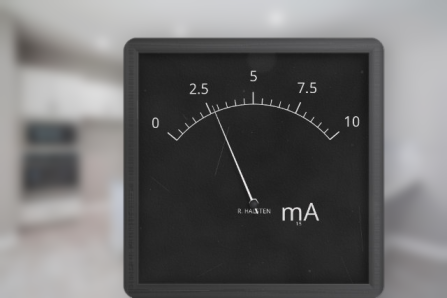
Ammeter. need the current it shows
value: 2.75 mA
